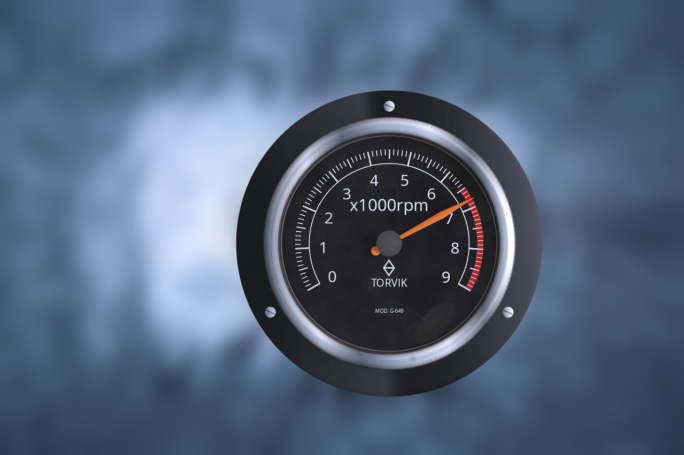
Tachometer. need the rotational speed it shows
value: 6800 rpm
